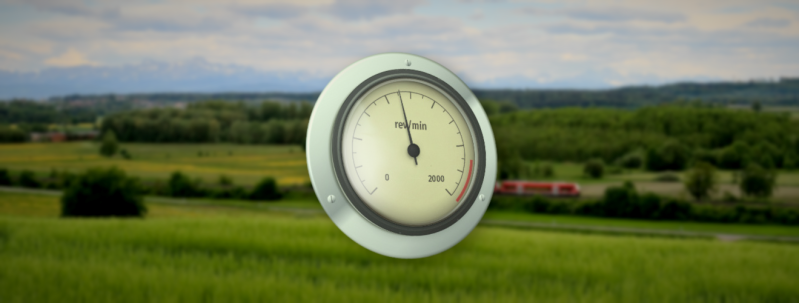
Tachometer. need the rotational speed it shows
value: 900 rpm
